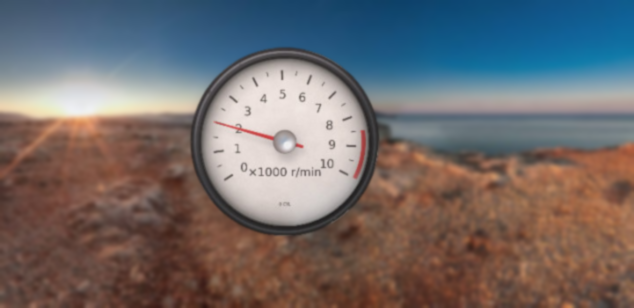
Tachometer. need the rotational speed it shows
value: 2000 rpm
